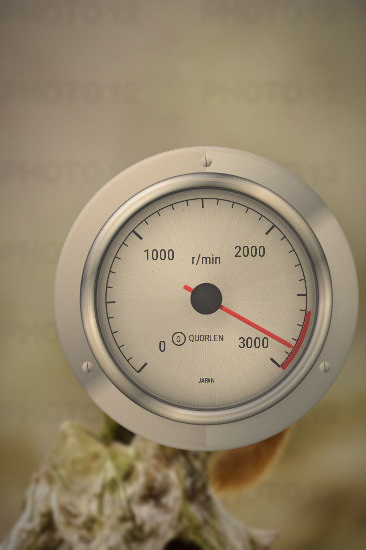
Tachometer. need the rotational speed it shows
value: 2850 rpm
